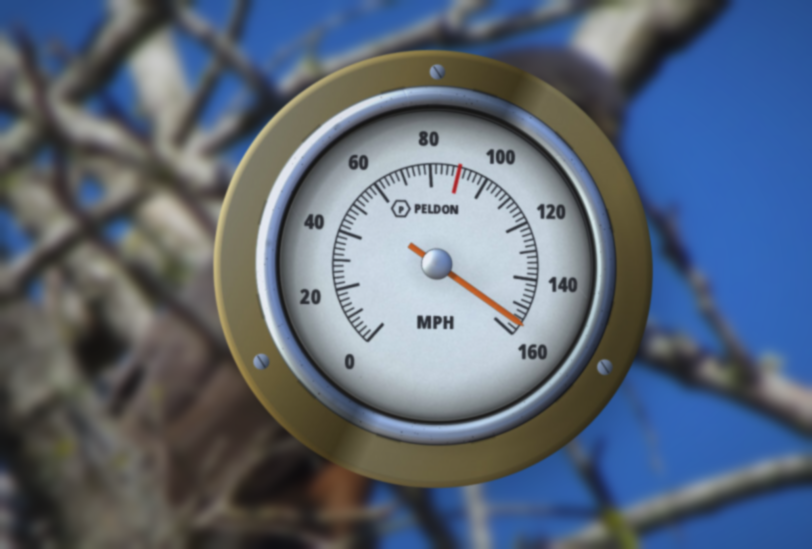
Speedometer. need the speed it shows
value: 156 mph
